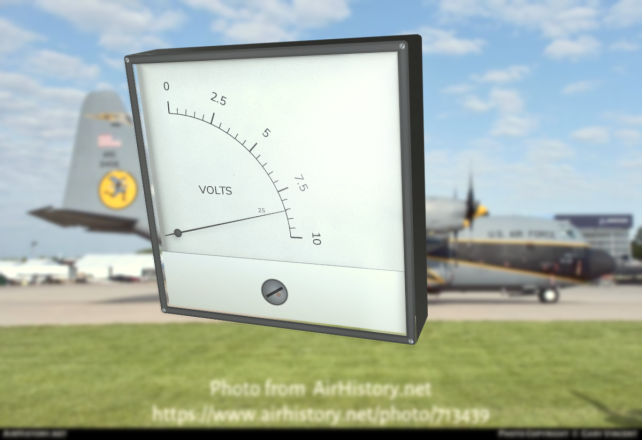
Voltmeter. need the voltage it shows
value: 8.5 V
